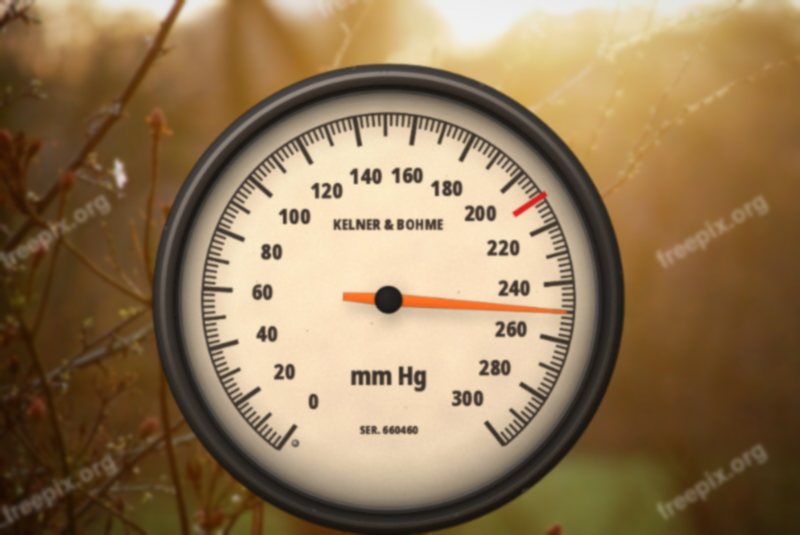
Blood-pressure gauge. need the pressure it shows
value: 250 mmHg
